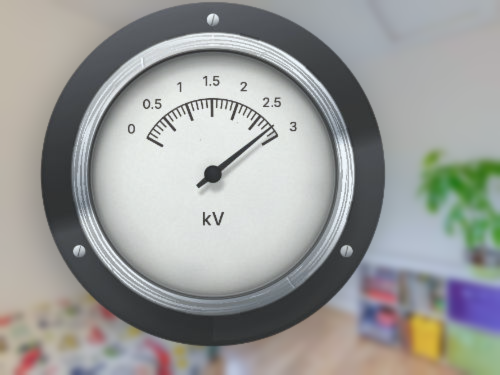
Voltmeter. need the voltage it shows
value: 2.8 kV
